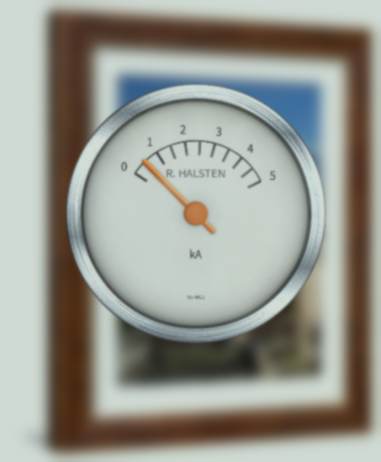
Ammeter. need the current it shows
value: 0.5 kA
